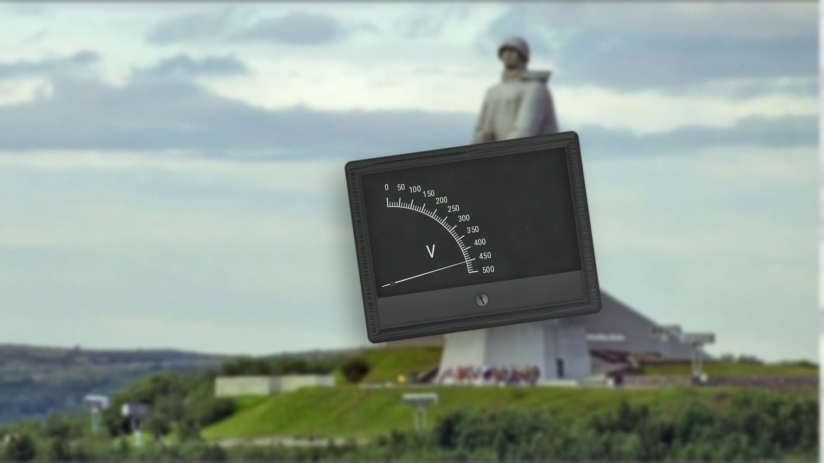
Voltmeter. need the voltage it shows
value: 450 V
